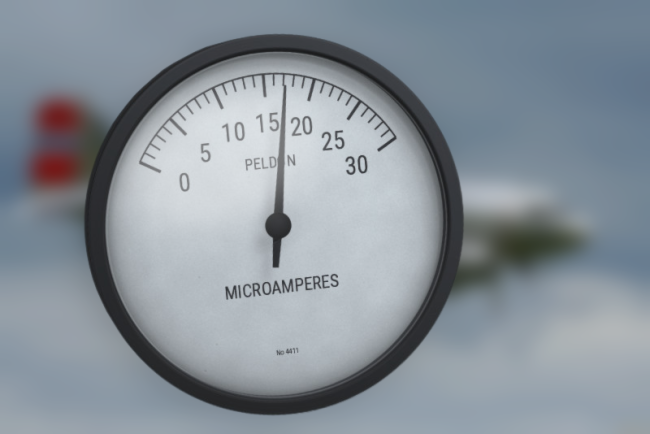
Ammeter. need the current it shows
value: 17 µA
